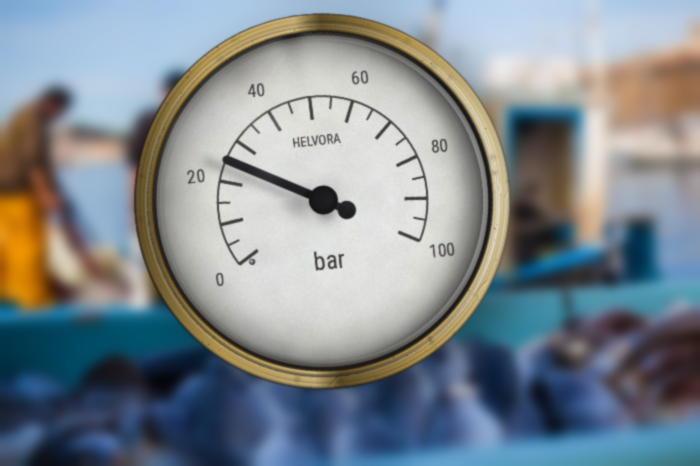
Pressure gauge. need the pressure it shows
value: 25 bar
